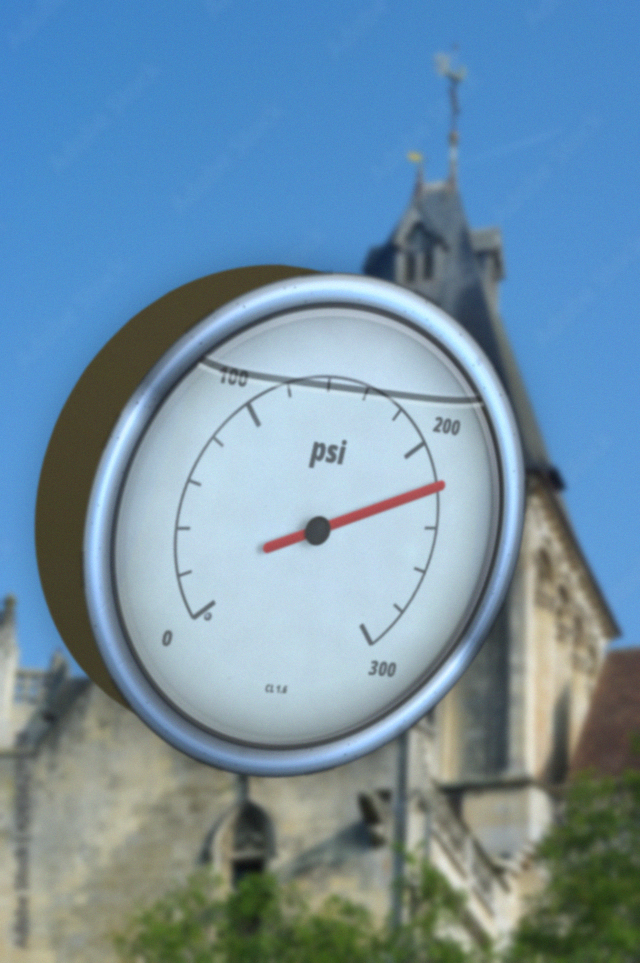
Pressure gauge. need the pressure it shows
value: 220 psi
